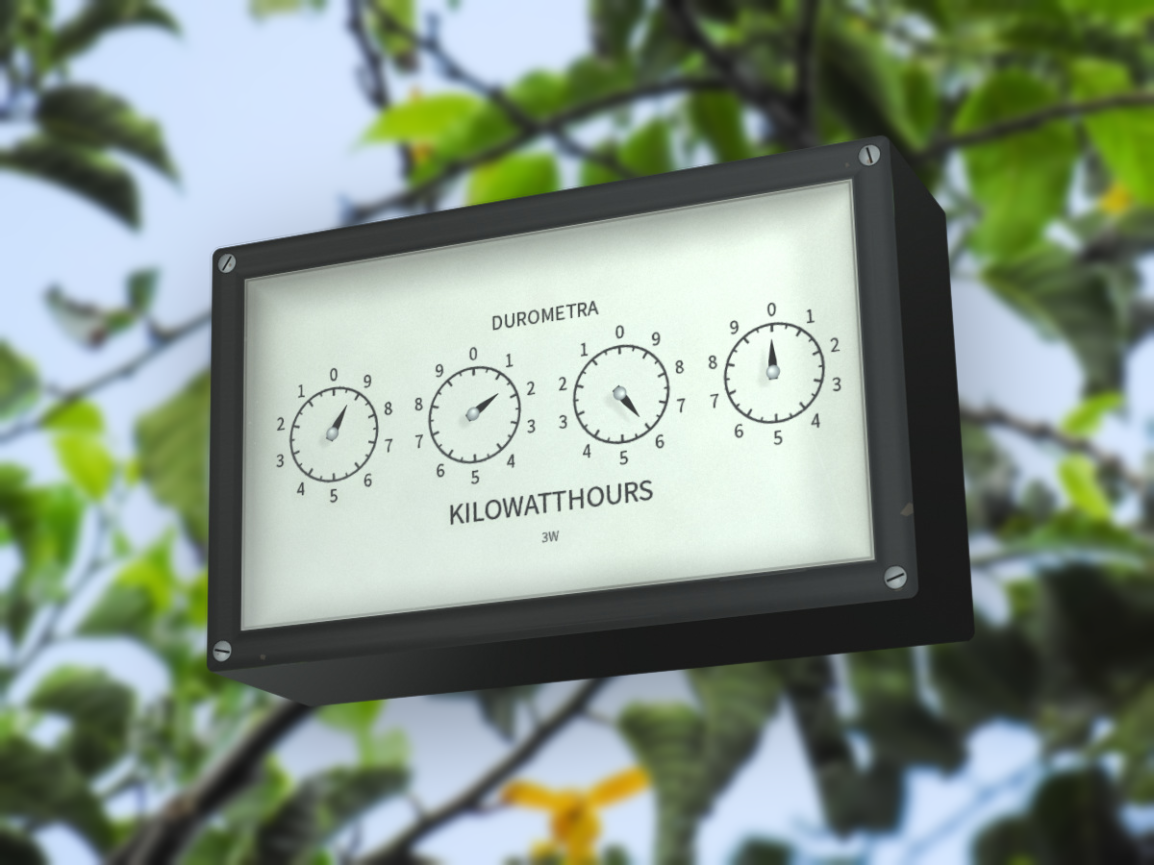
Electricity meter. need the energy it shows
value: 9160 kWh
